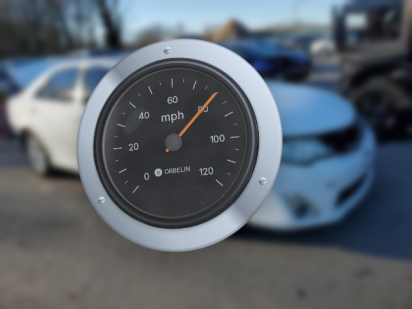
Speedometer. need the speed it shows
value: 80 mph
